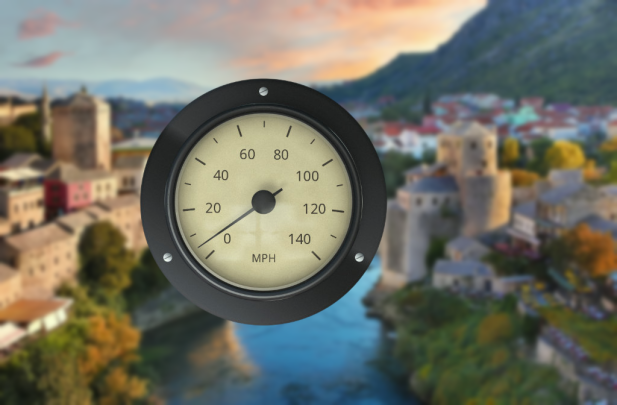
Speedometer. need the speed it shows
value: 5 mph
